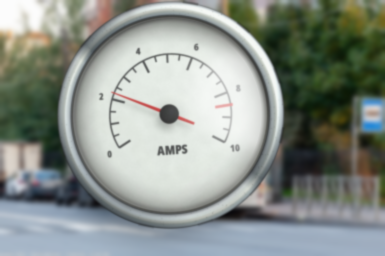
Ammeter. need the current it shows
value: 2.25 A
